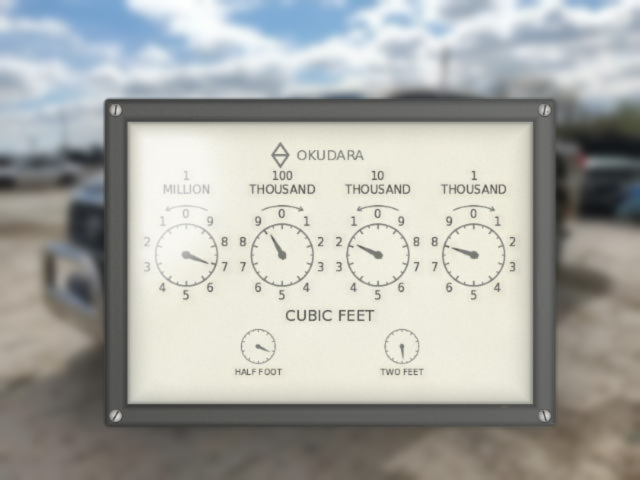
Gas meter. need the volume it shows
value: 691800 ft³
